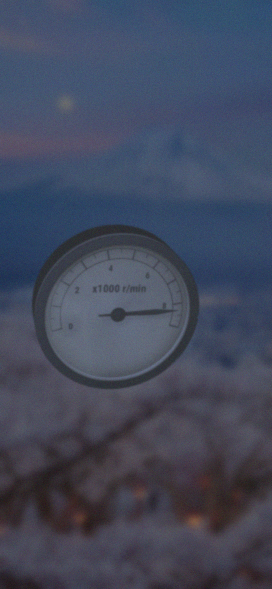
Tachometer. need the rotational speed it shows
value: 8250 rpm
